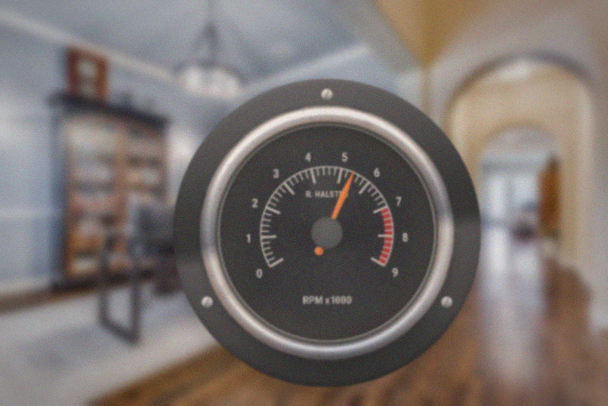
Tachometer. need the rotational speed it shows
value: 5400 rpm
